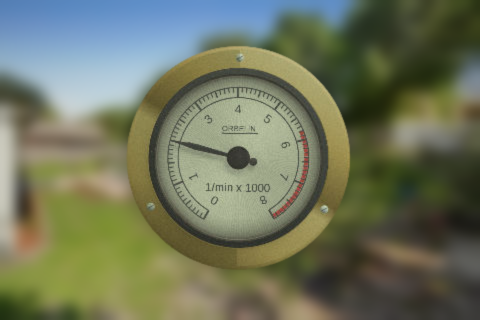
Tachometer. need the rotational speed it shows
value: 2000 rpm
